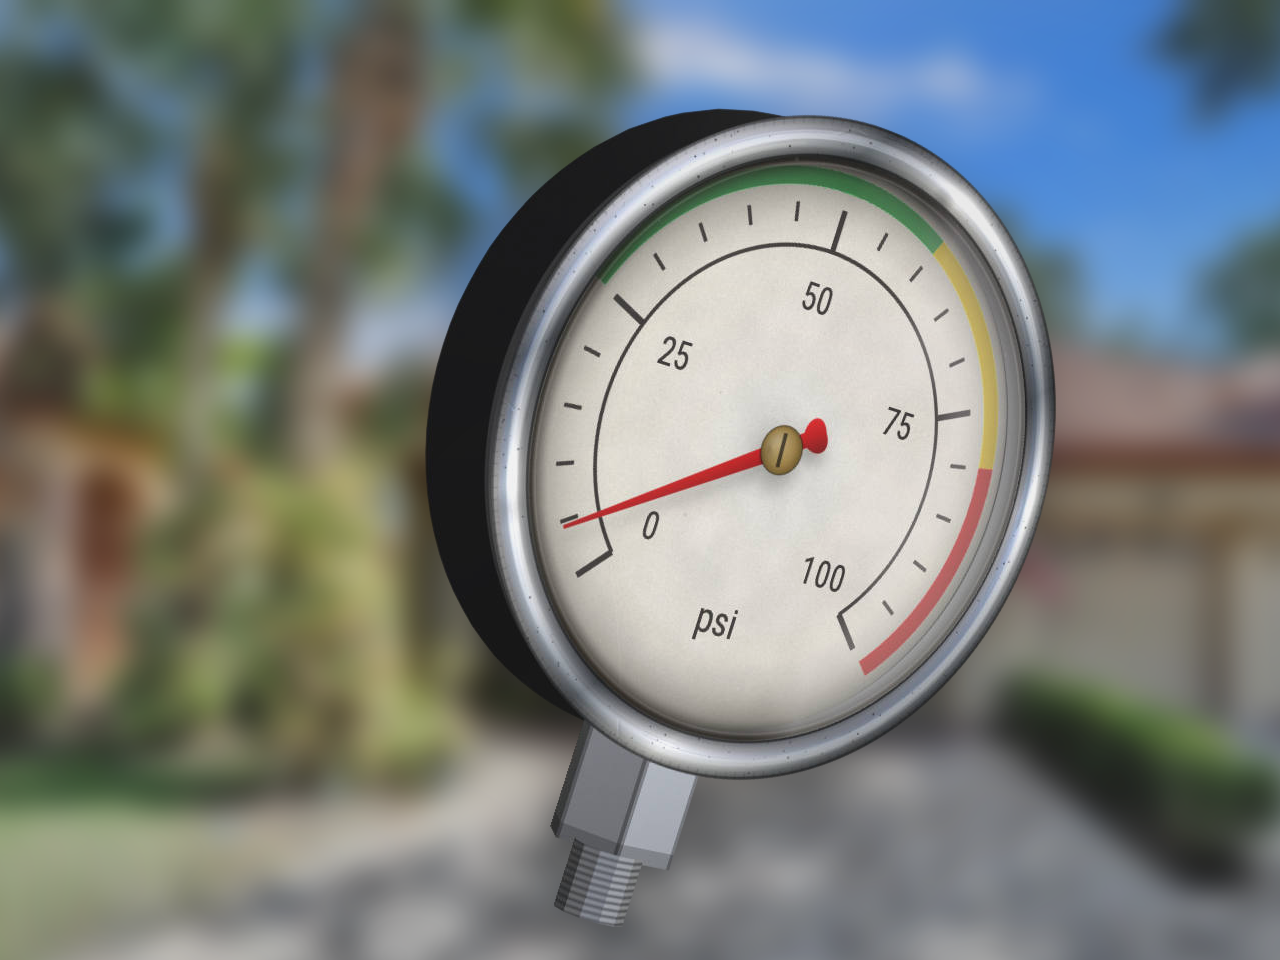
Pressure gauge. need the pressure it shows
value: 5 psi
